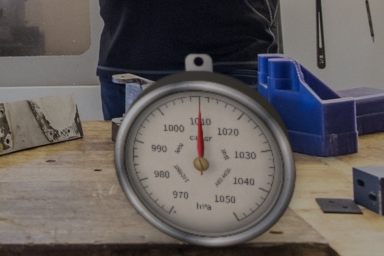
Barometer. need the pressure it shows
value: 1010 hPa
